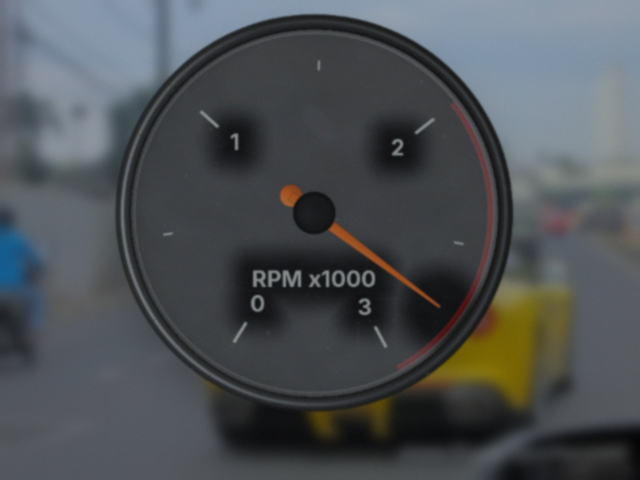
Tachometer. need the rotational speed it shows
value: 2750 rpm
